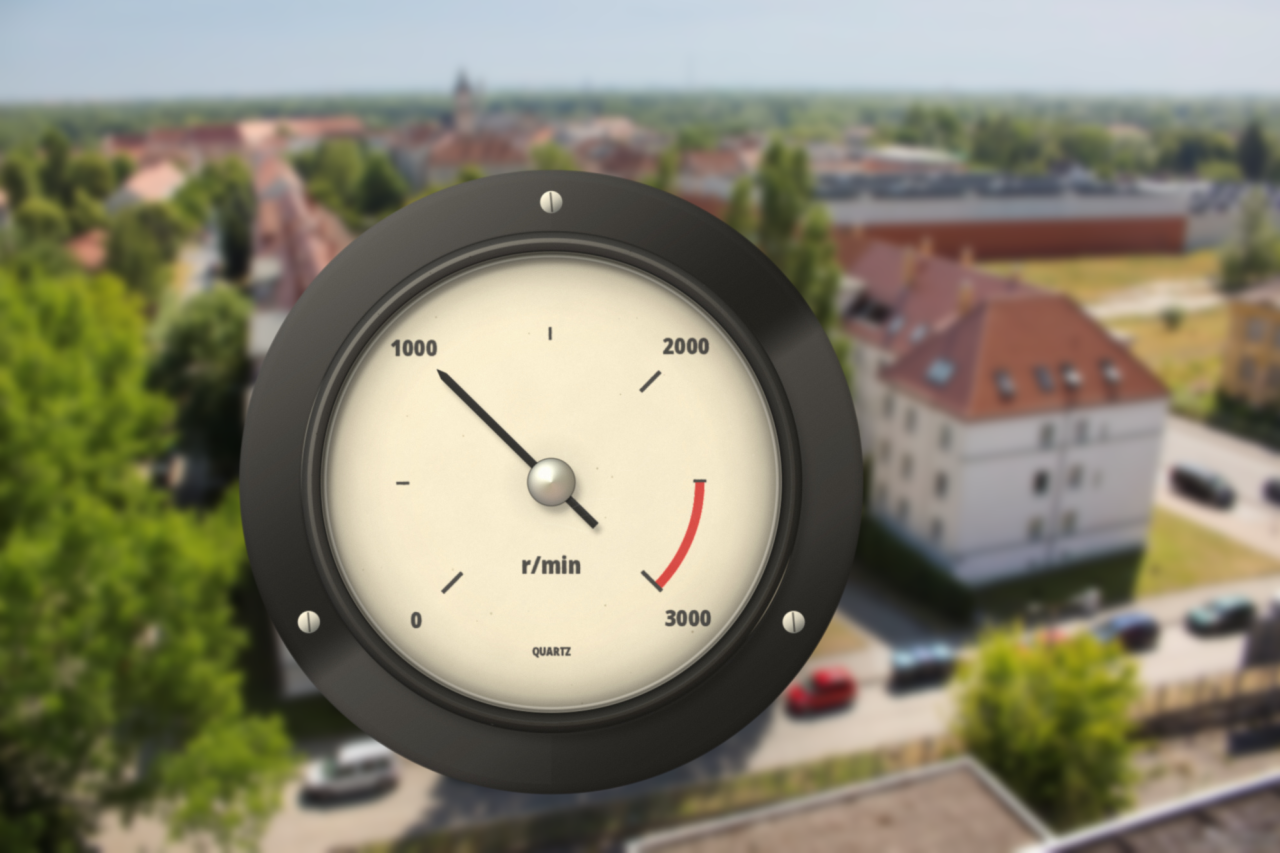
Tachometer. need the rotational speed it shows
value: 1000 rpm
